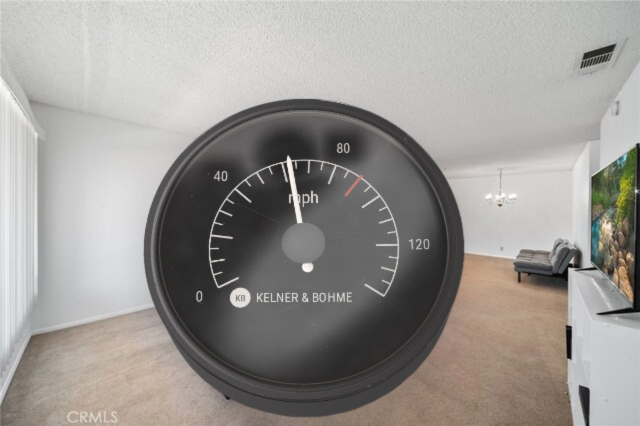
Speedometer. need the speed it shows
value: 62.5 mph
